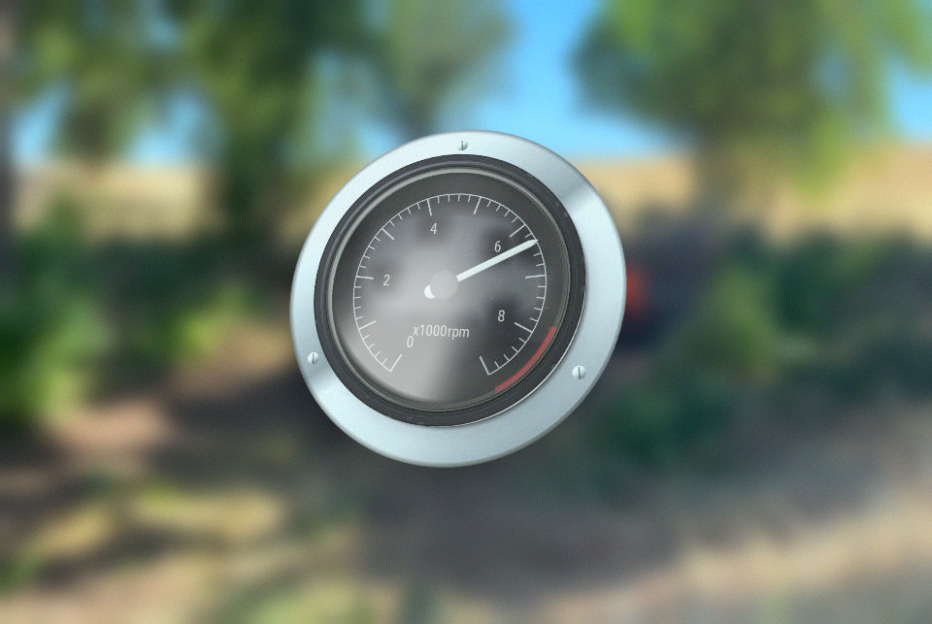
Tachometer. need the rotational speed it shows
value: 6400 rpm
